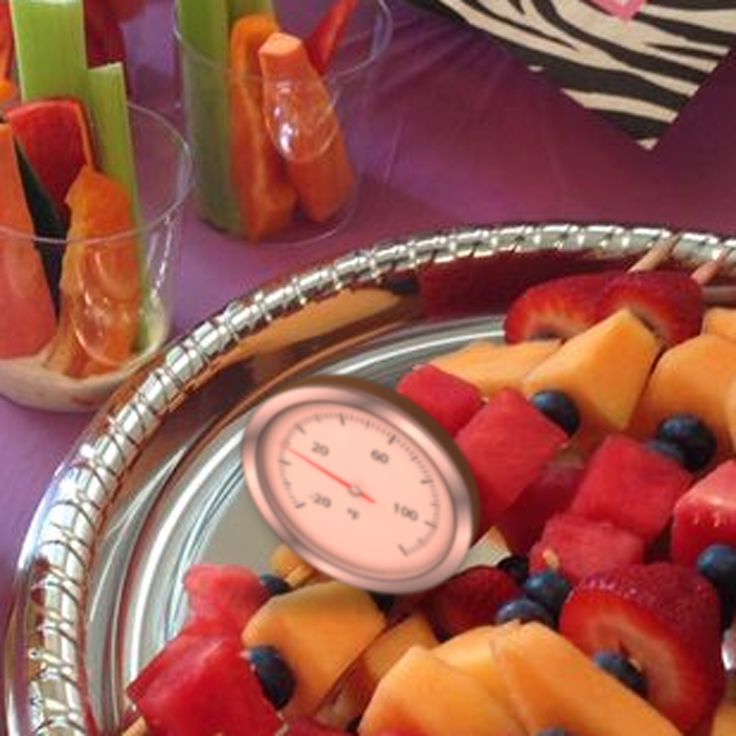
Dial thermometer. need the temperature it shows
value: 10 °F
